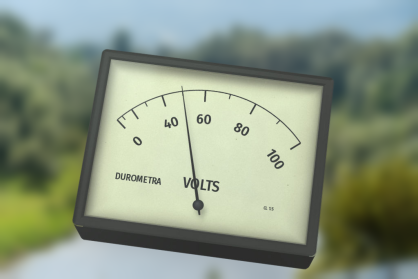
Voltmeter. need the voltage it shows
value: 50 V
